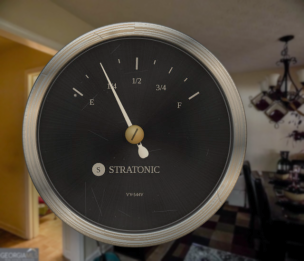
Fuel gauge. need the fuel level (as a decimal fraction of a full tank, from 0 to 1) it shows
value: 0.25
